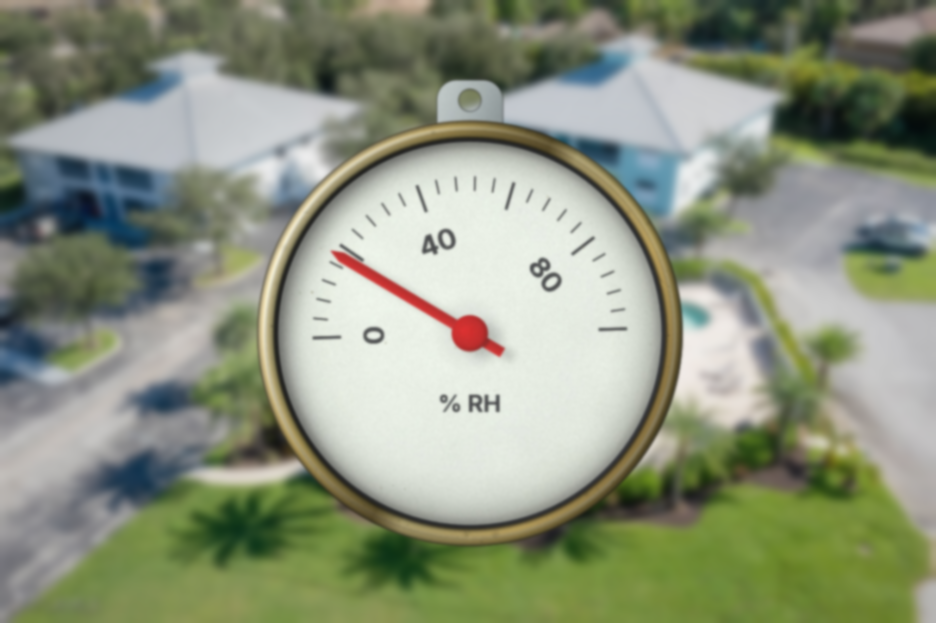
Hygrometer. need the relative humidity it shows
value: 18 %
